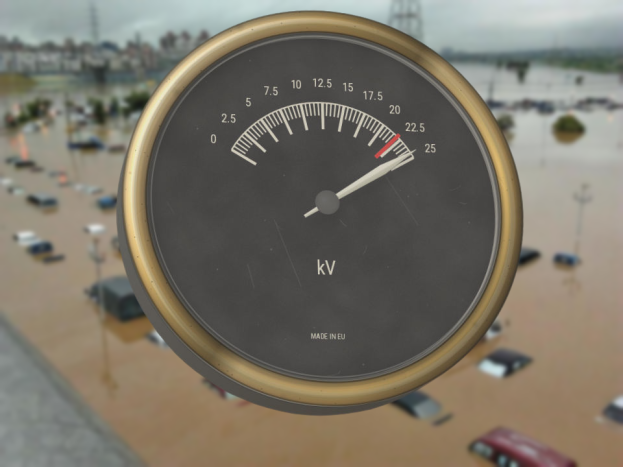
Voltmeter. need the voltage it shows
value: 24.5 kV
